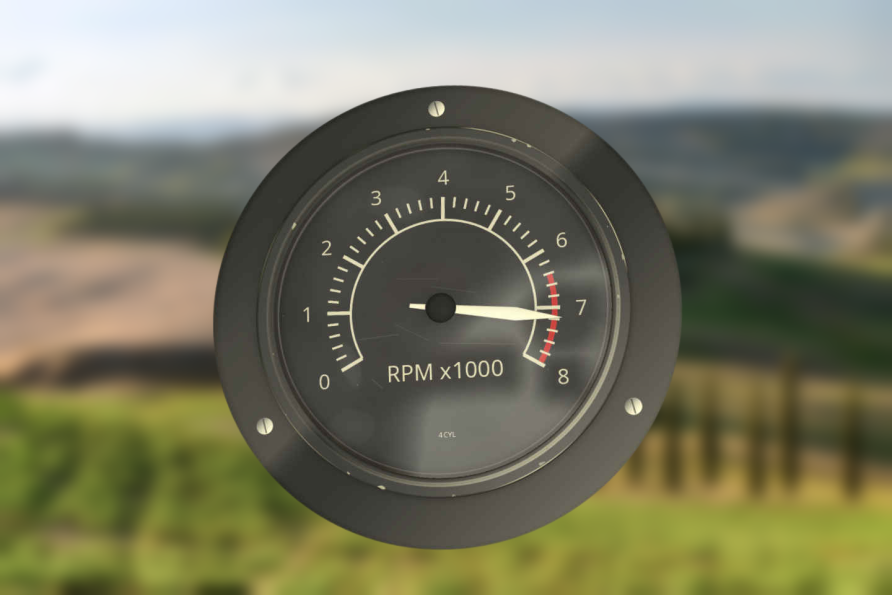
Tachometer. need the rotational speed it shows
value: 7200 rpm
